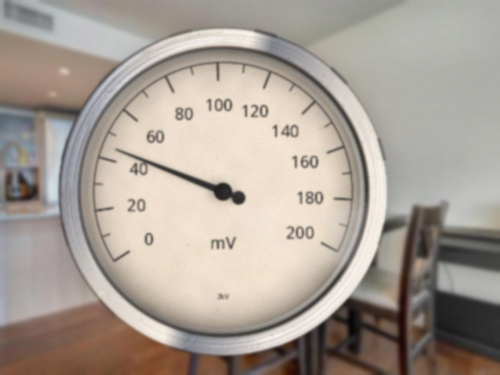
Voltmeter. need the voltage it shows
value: 45 mV
